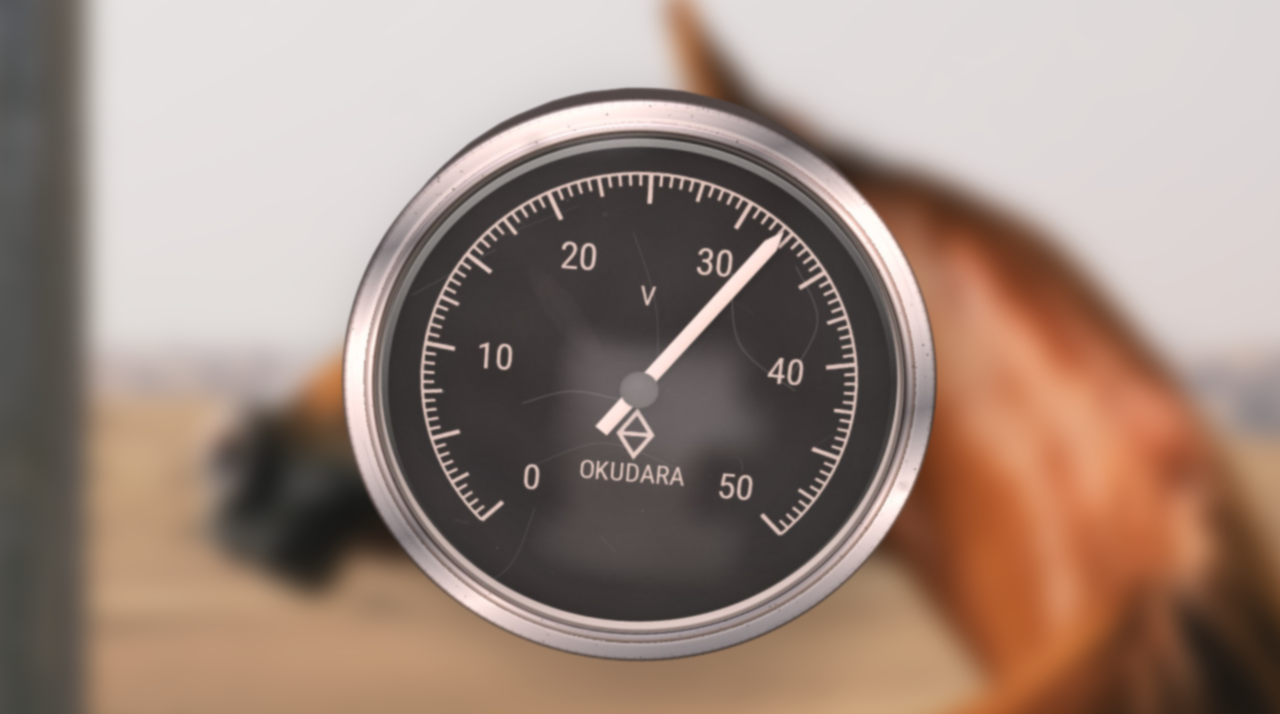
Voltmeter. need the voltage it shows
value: 32 V
